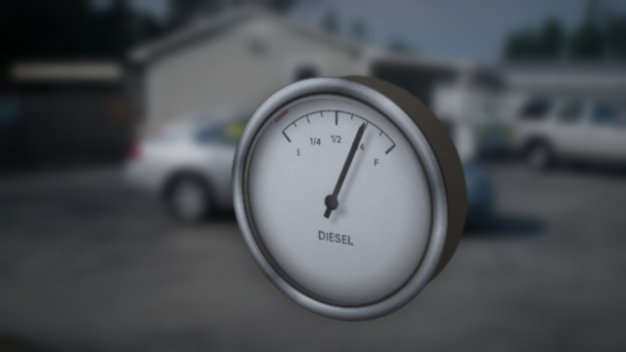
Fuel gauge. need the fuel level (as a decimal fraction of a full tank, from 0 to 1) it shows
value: 0.75
